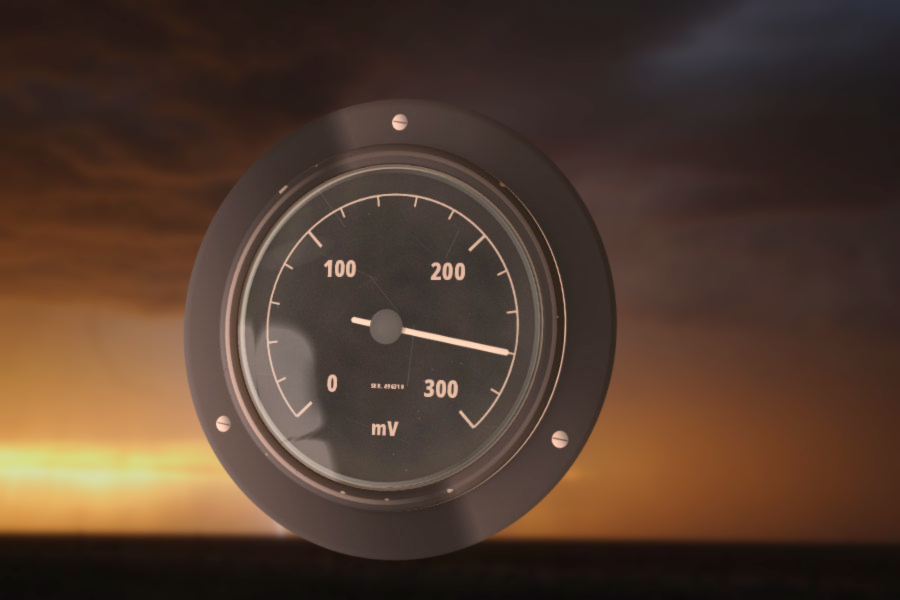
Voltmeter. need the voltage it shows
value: 260 mV
